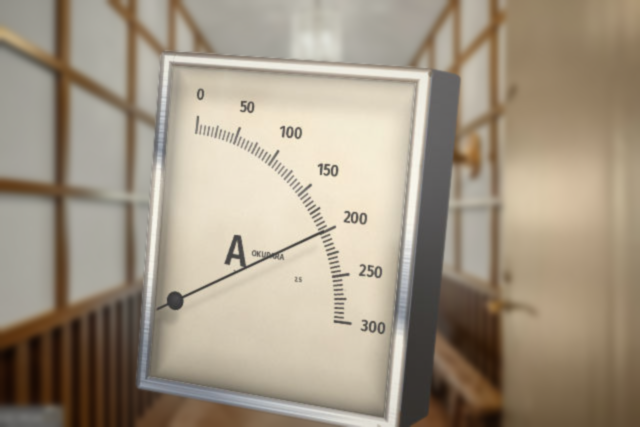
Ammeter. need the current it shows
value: 200 A
